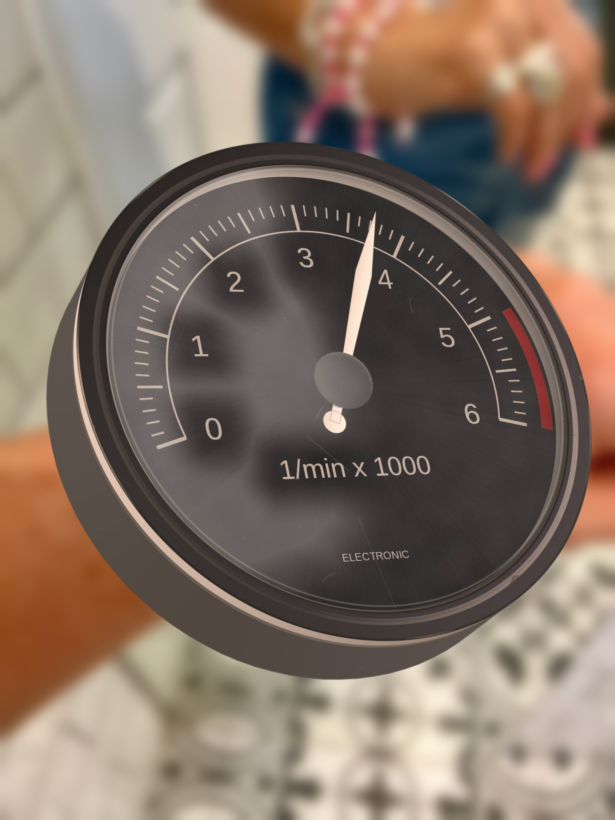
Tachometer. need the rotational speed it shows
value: 3700 rpm
